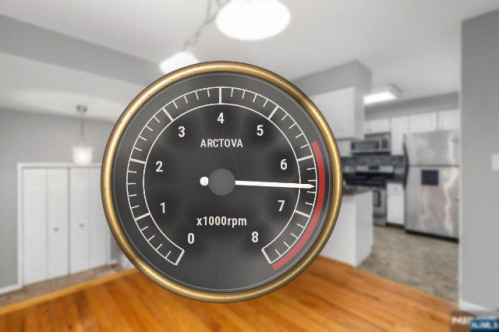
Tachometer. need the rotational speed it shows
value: 6500 rpm
